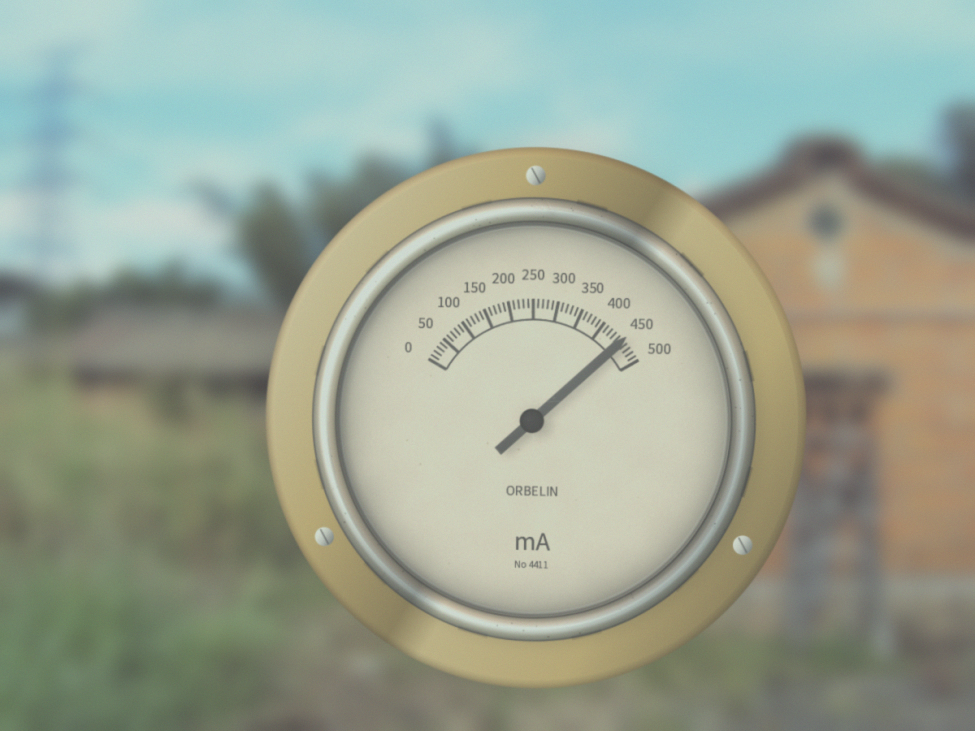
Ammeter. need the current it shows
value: 450 mA
